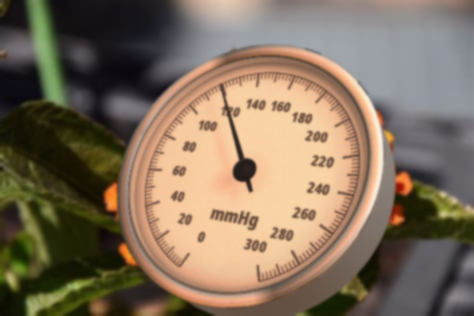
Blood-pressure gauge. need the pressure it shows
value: 120 mmHg
